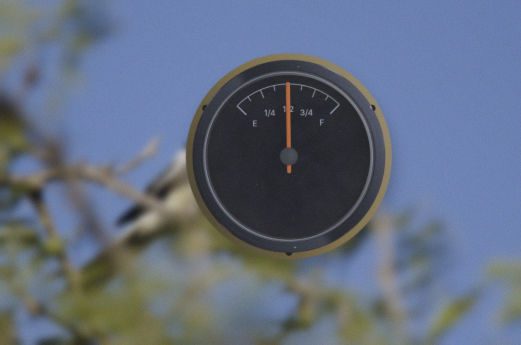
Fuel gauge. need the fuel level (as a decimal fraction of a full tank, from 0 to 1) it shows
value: 0.5
